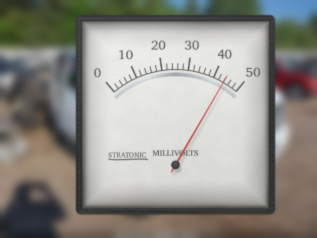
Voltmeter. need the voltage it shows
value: 44 mV
